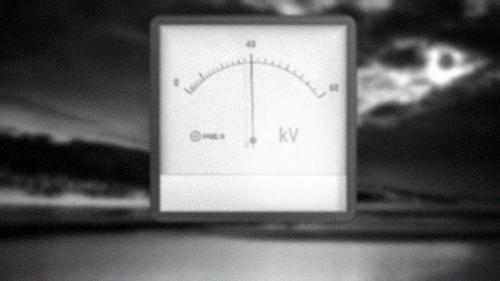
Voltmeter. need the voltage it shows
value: 40 kV
